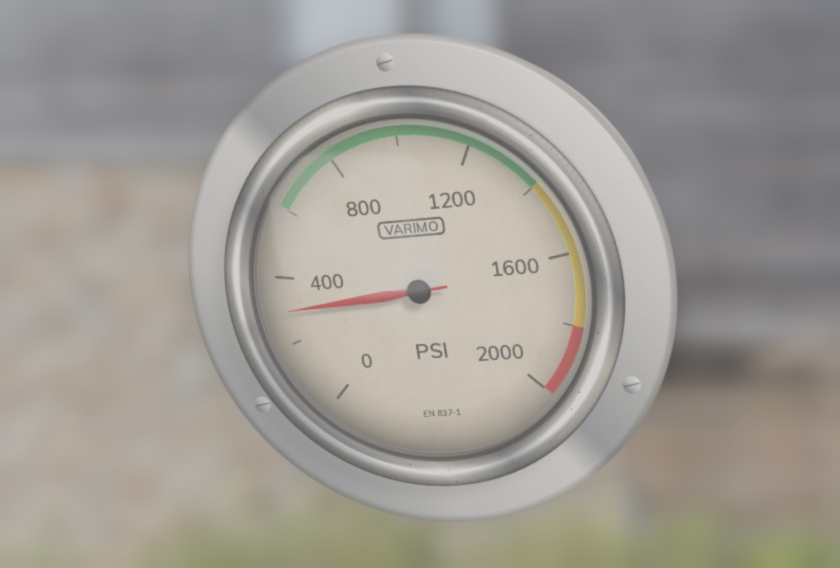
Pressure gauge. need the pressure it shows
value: 300 psi
